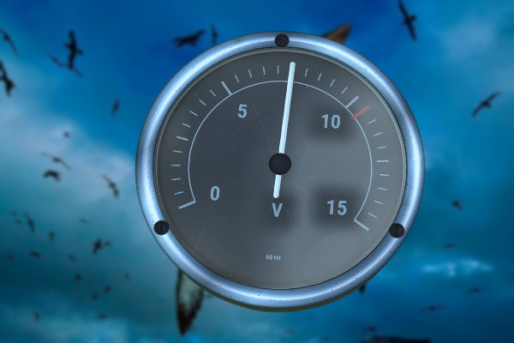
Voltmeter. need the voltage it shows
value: 7.5 V
